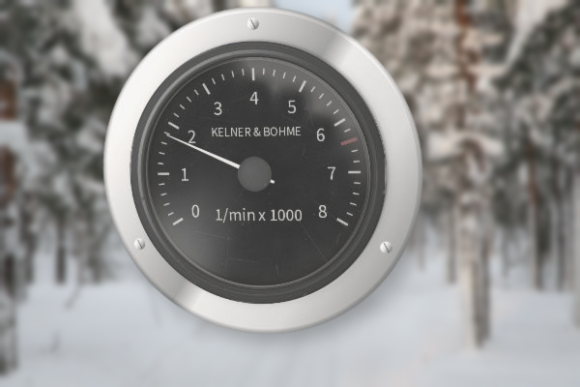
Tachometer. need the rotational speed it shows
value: 1800 rpm
